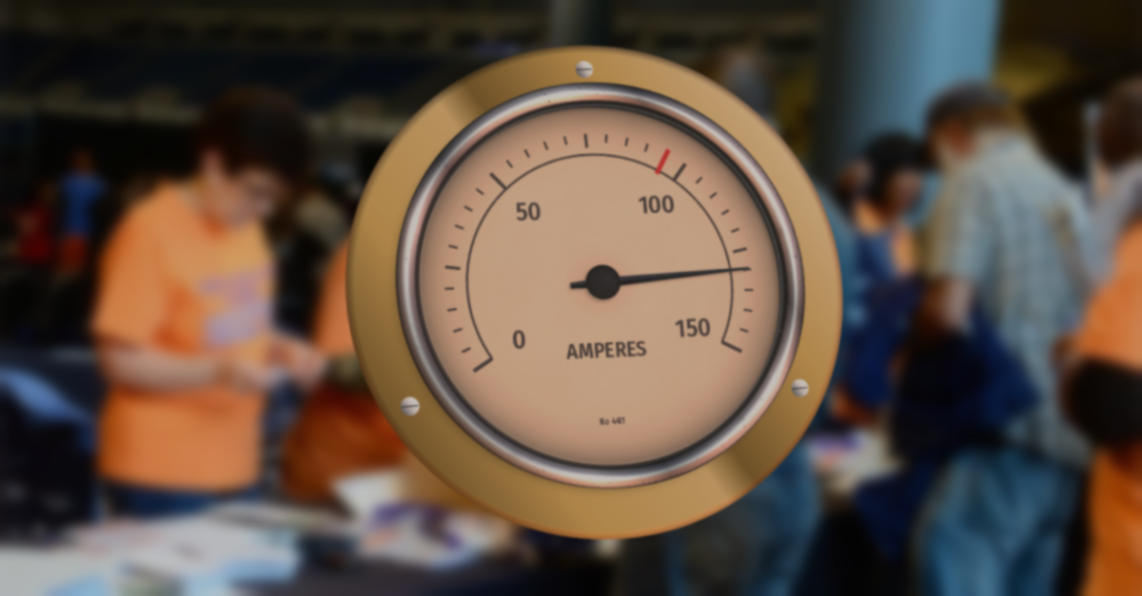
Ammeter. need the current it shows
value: 130 A
